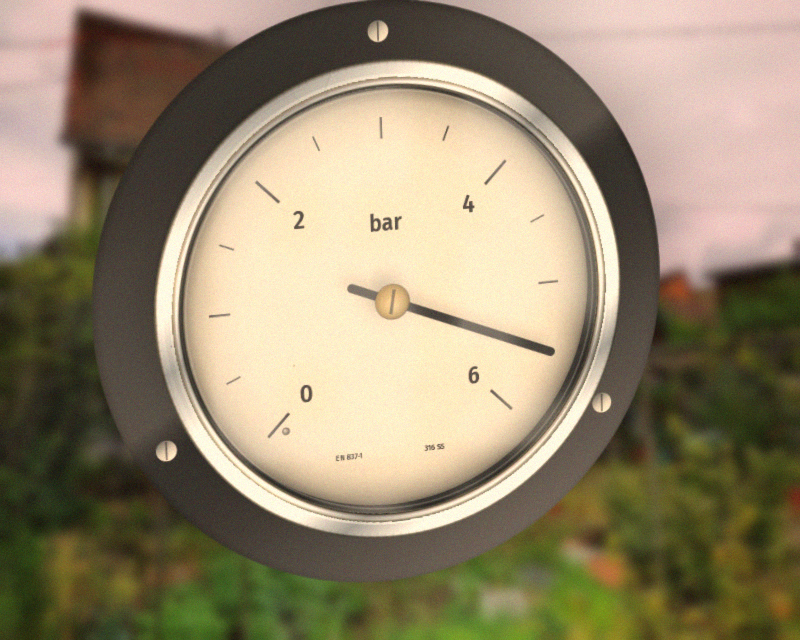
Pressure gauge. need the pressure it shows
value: 5.5 bar
